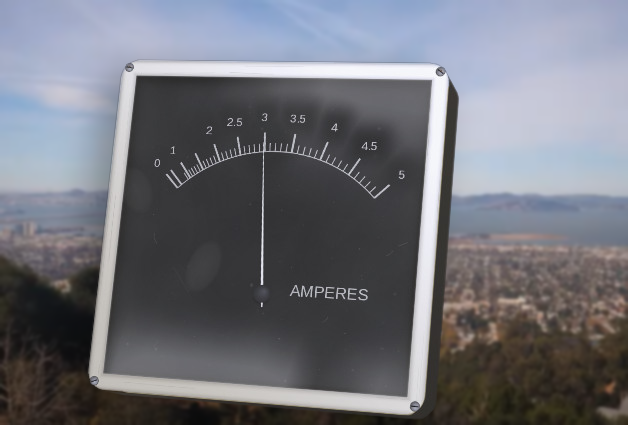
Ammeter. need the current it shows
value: 3 A
